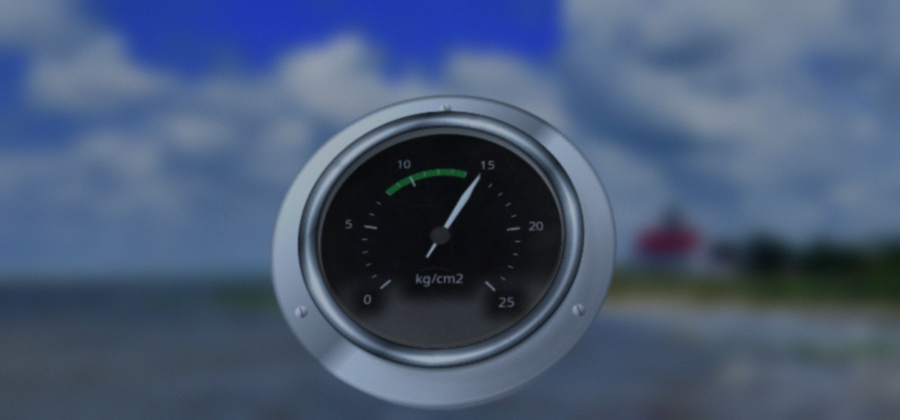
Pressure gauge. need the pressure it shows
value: 15 kg/cm²
